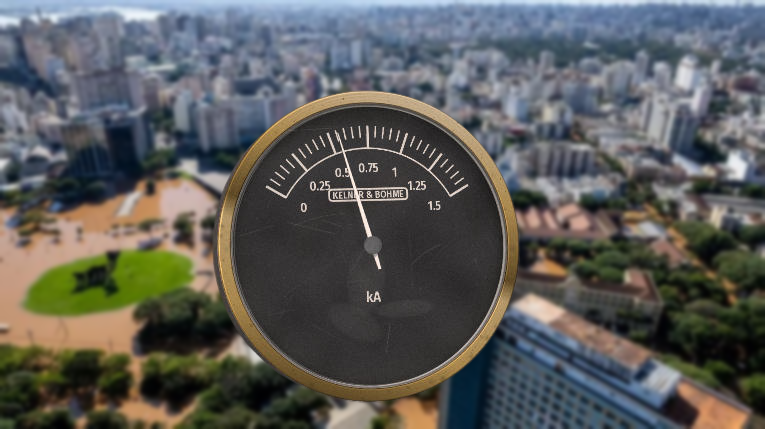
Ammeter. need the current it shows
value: 0.55 kA
